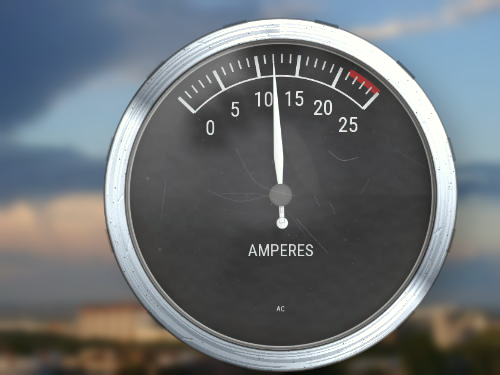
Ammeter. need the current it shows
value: 12 A
